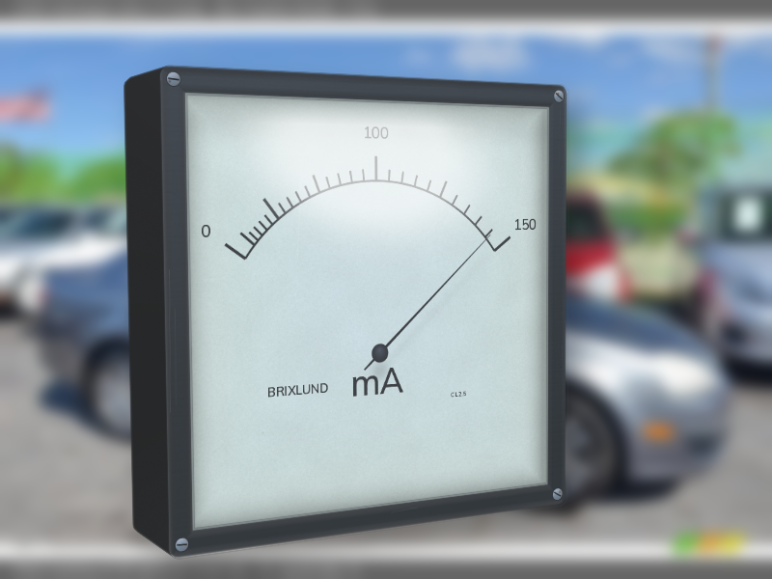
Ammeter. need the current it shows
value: 145 mA
